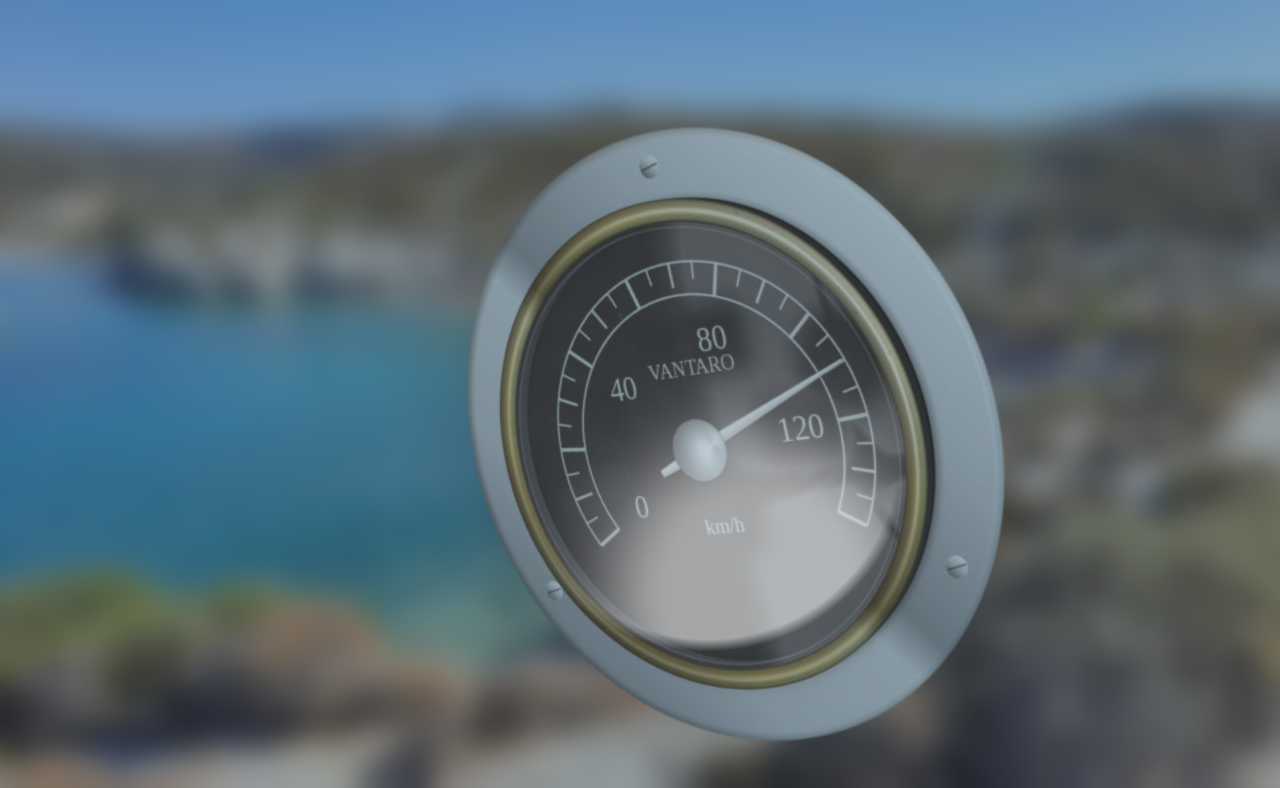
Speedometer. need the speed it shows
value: 110 km/h
